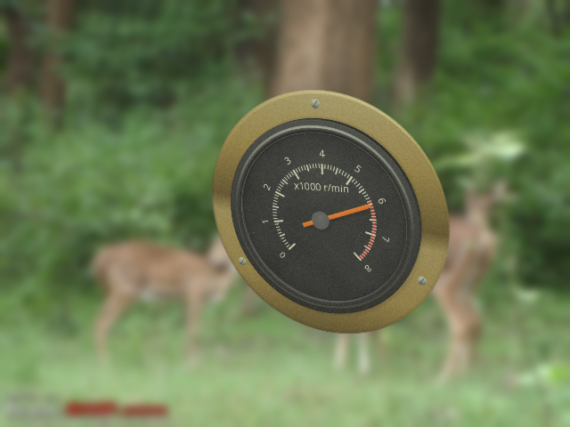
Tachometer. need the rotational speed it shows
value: 6000 rpm
